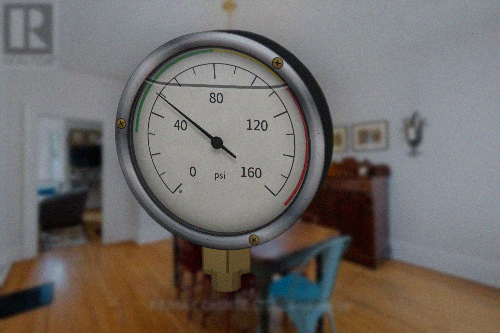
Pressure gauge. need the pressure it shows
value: 50 psi
